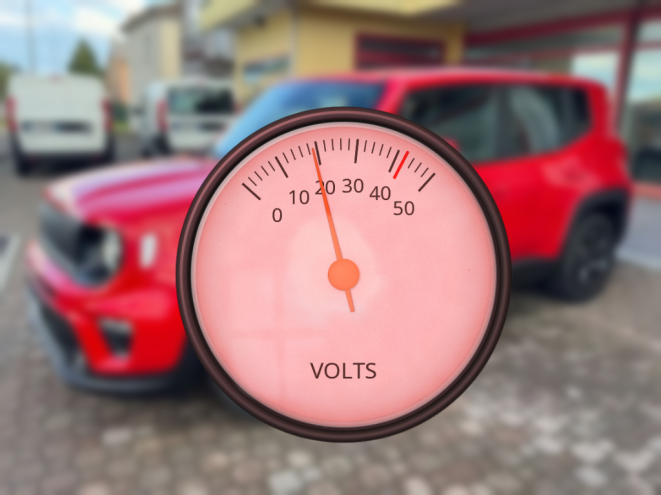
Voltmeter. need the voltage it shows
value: 19 V
